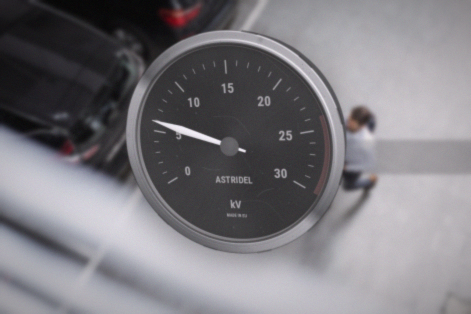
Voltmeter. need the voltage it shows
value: 6 kV
